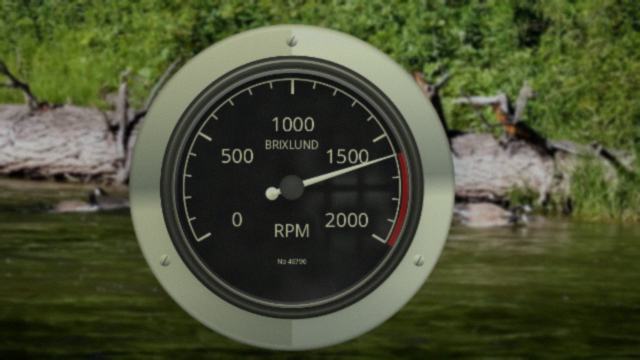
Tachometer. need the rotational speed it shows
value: 1600 rpm
